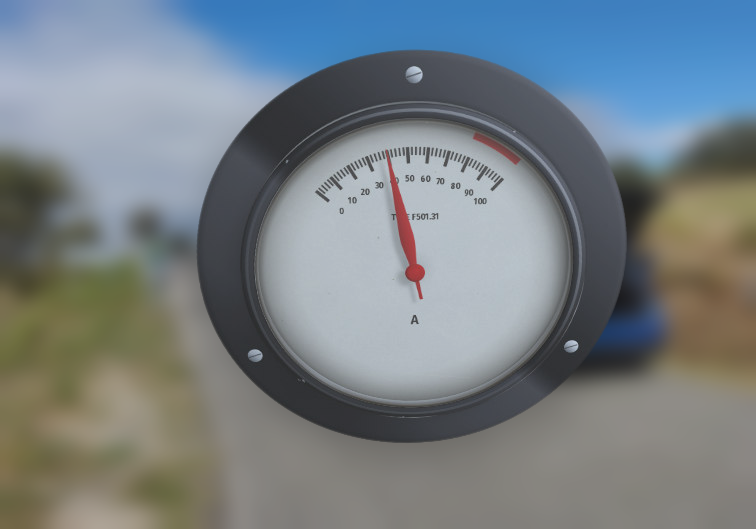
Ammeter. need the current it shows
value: 40 A
